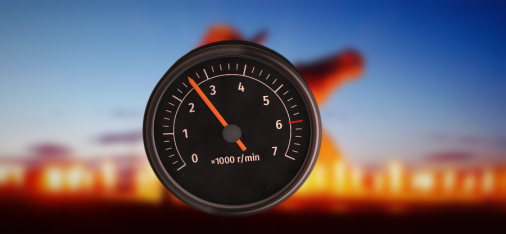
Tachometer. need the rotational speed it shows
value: 2600 rpm
